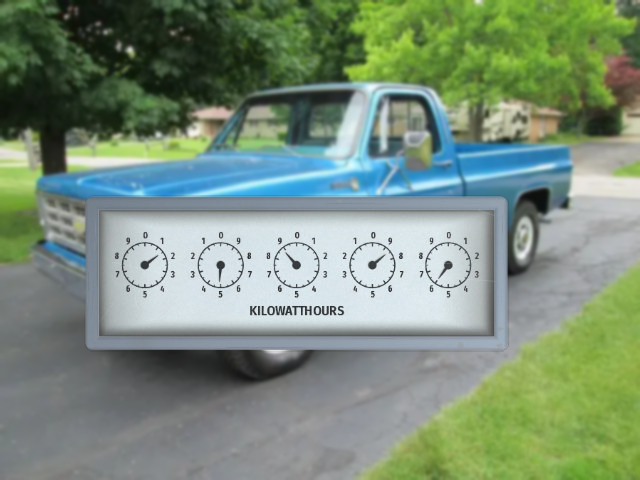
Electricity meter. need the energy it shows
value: 14886 kWh
